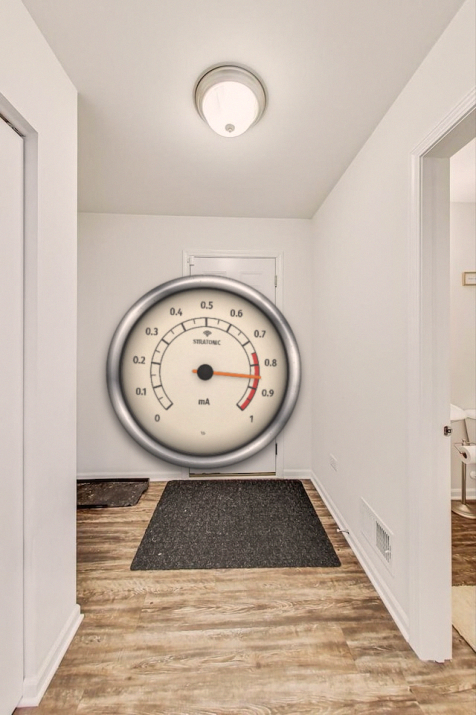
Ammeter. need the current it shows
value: 0.85 mA
